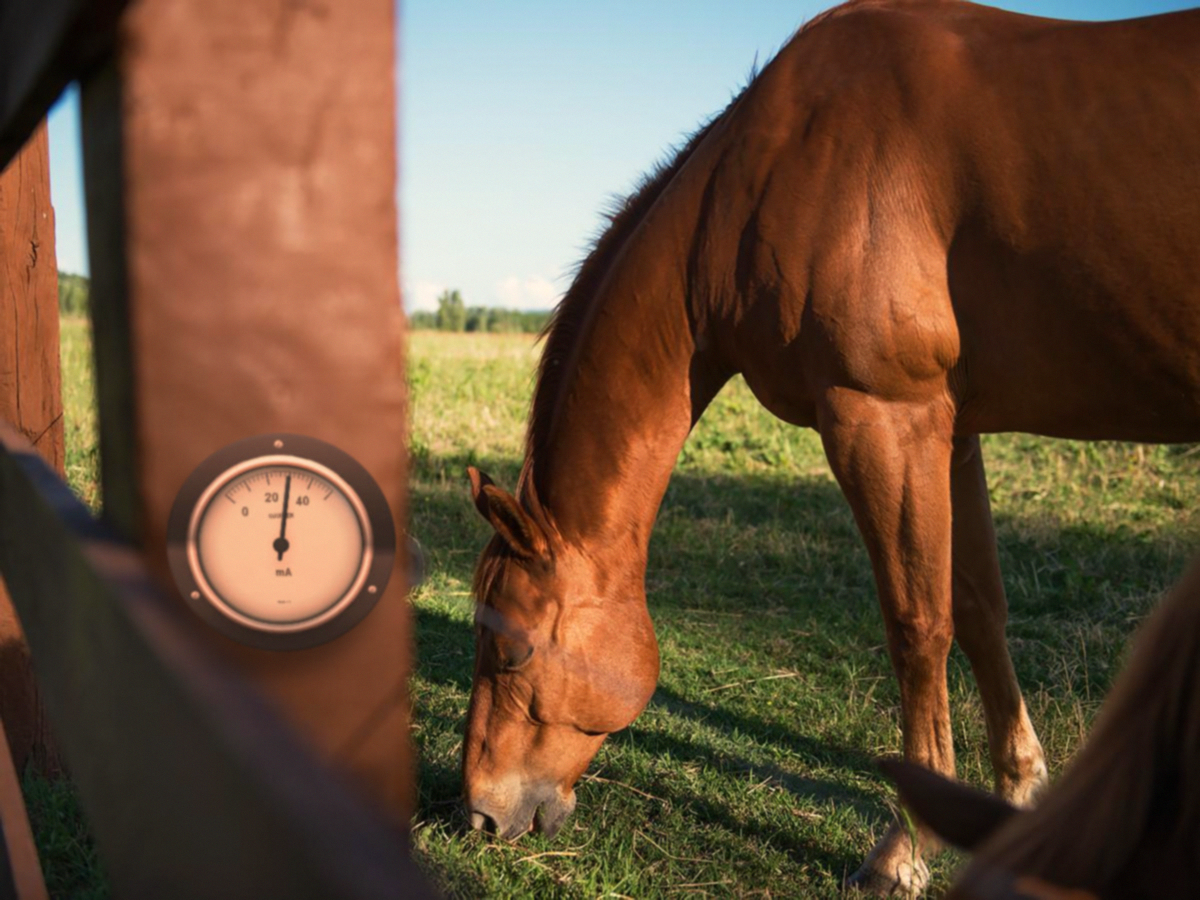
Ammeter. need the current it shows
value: 30 mA
